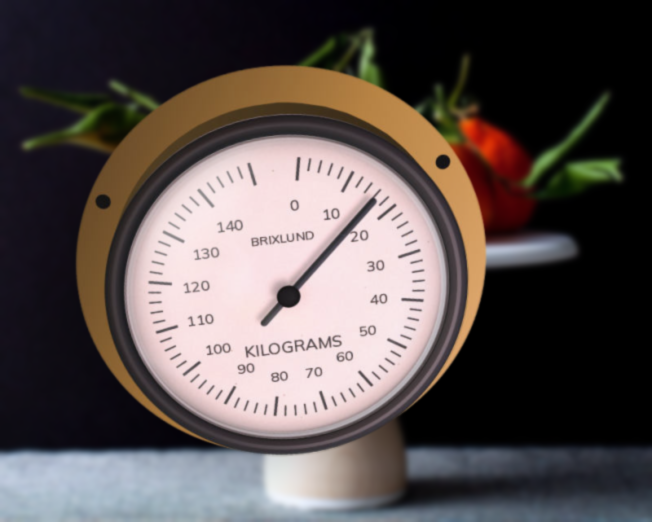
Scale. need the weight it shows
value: 16 kg
